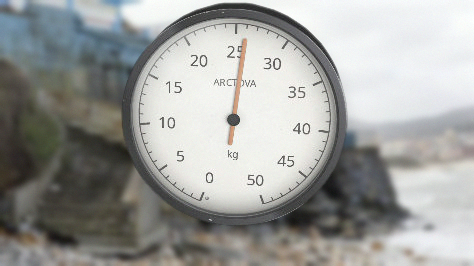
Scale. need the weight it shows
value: 26 kg
